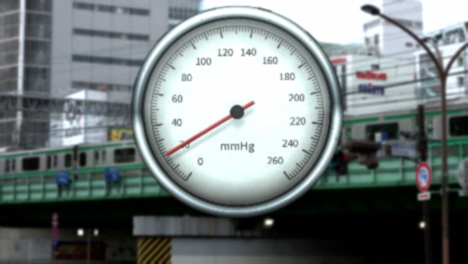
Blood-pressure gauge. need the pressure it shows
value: 20 mmHg
